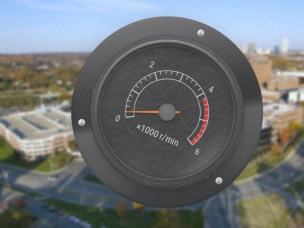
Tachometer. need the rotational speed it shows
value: 200 rpm
